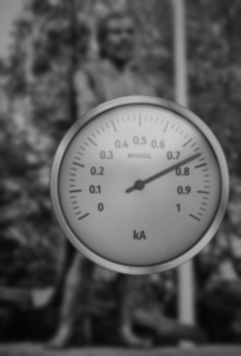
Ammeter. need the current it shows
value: 0.76 kA
